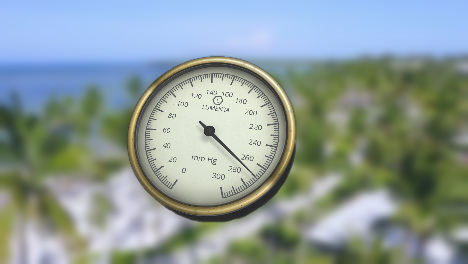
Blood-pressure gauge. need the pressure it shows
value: 270 mmHg
